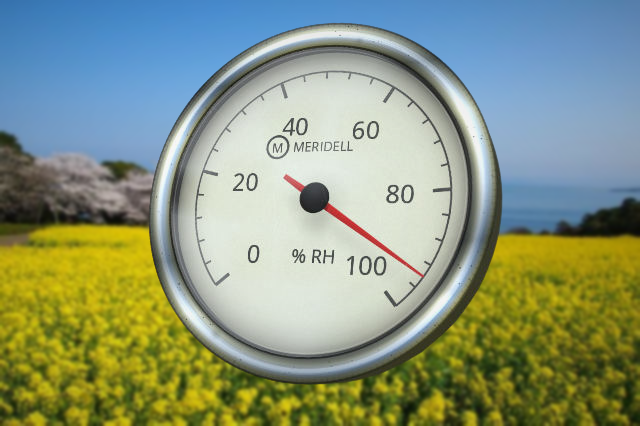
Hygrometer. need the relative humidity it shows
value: 94 %
